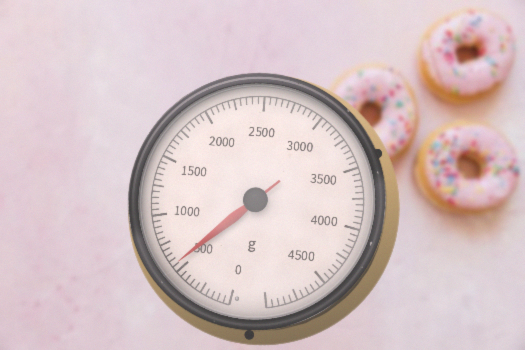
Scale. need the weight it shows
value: 550 g
